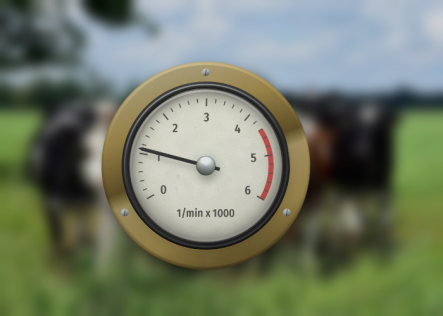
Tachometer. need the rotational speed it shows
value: 1100 rpm
